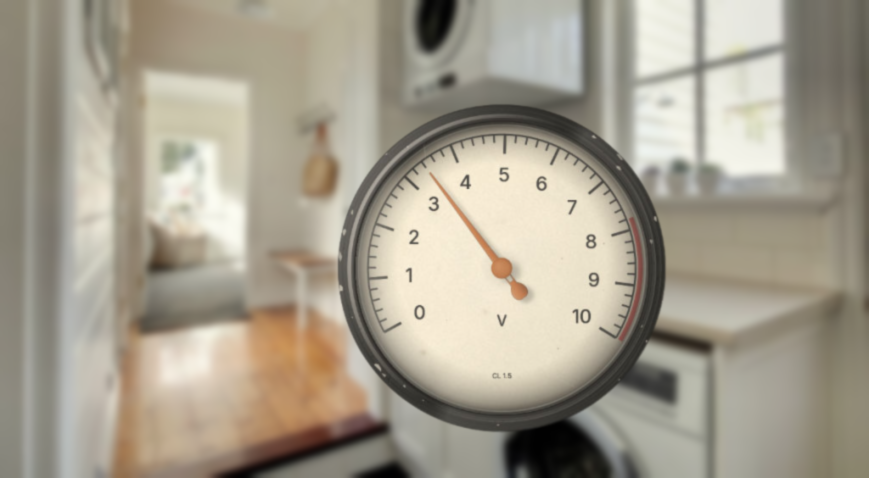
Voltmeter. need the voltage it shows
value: 3.4 V
